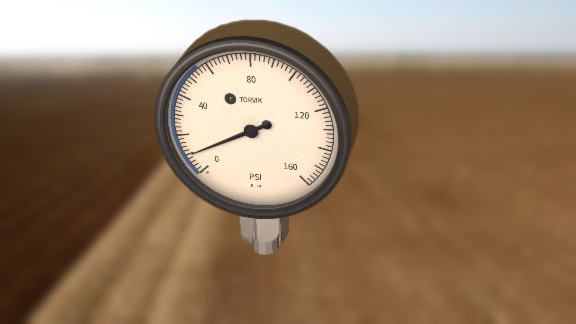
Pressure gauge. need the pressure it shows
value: 10 psi
